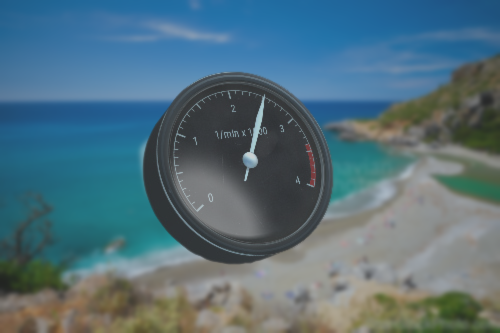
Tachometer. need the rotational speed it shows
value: 2500 rpm
